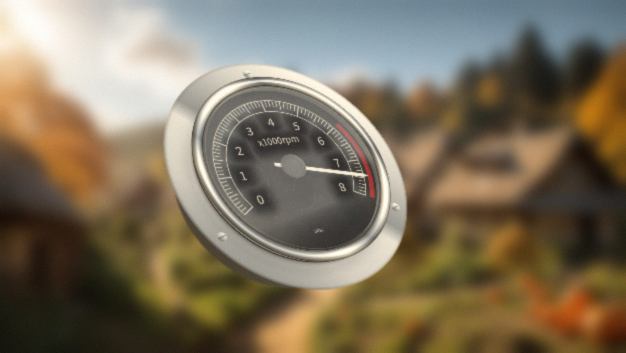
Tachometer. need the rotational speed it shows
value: 7500 rpm
